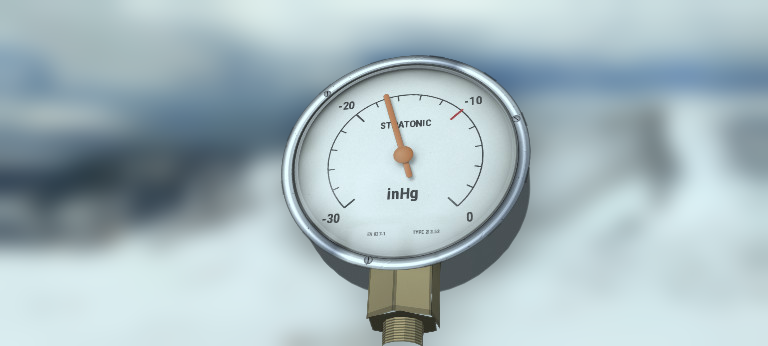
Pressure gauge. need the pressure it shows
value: -17 inHg
